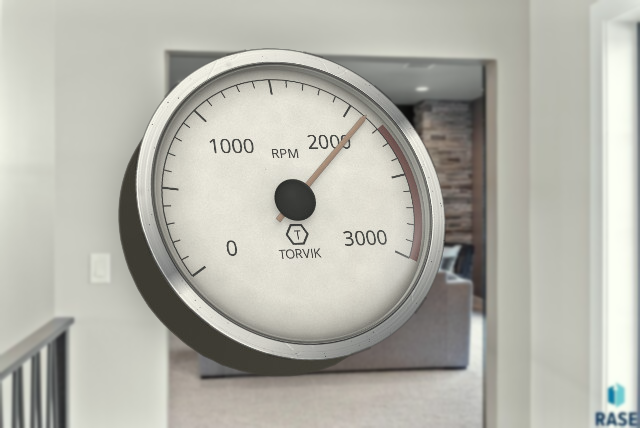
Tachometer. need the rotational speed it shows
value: 2100 rpm
